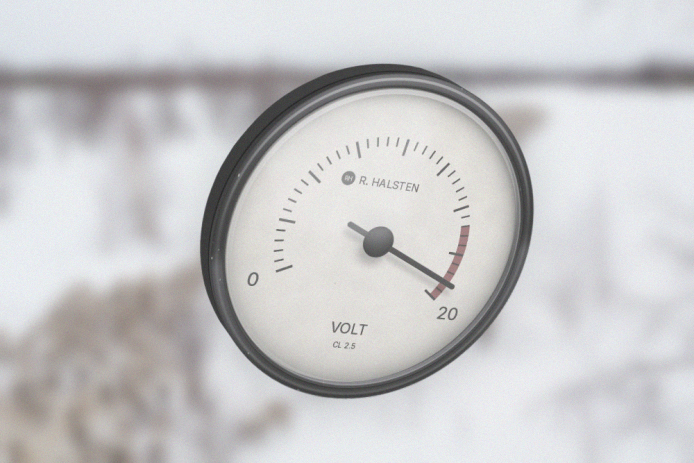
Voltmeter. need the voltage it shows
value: 19 V
